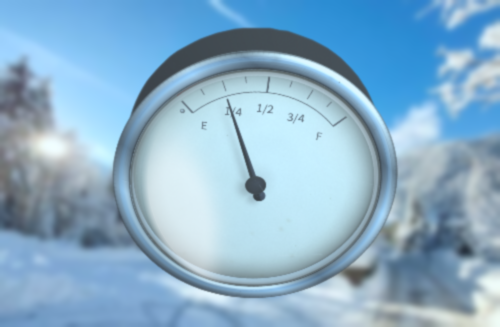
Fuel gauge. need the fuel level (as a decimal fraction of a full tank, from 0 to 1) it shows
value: 0.25
